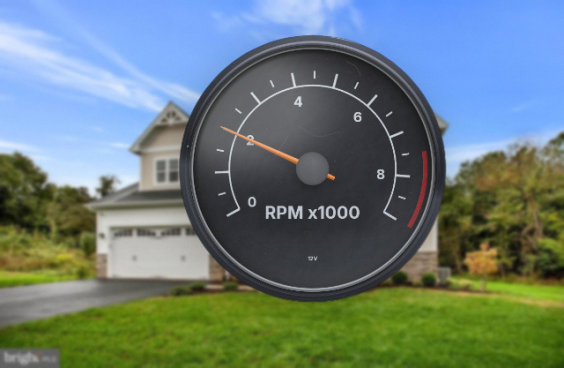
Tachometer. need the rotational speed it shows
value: 2000 rpm
